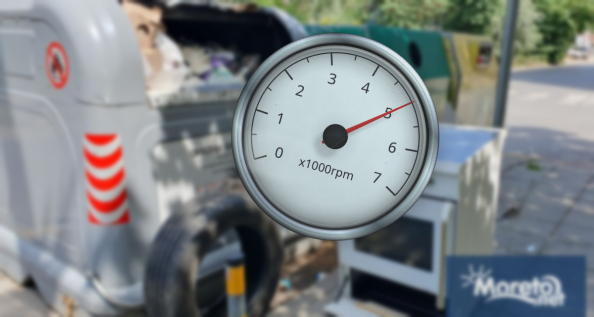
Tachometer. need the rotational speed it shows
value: 5000 rpm
